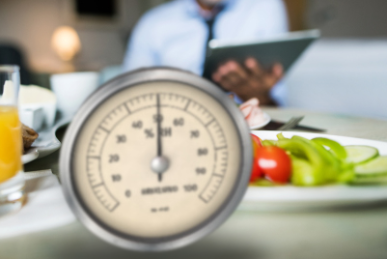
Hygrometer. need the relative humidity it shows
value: 50 %
